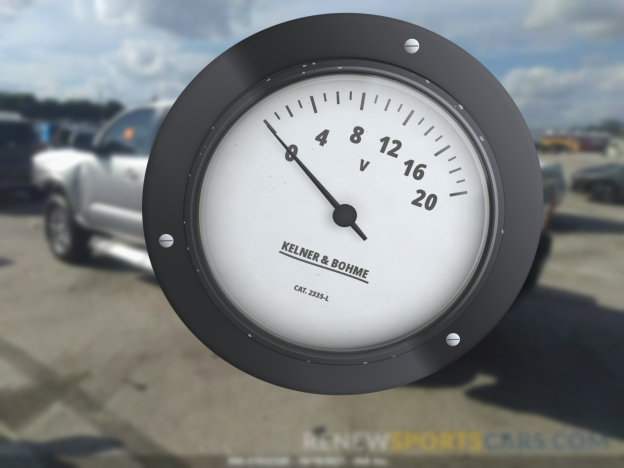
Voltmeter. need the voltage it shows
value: 0 V
